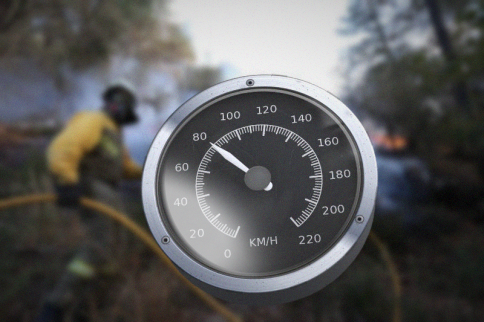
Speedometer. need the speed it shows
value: 80 km/h
